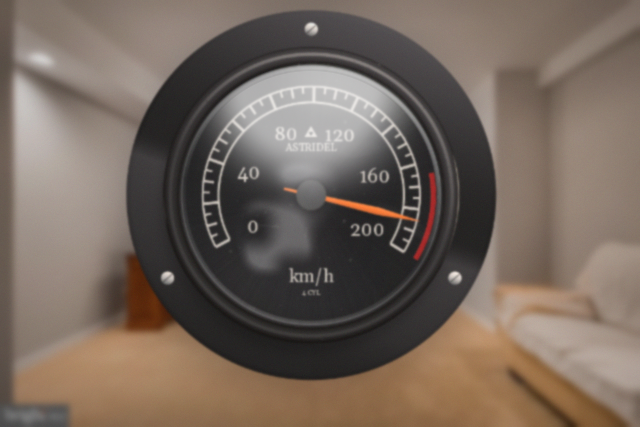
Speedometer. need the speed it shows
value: 185 km/h
